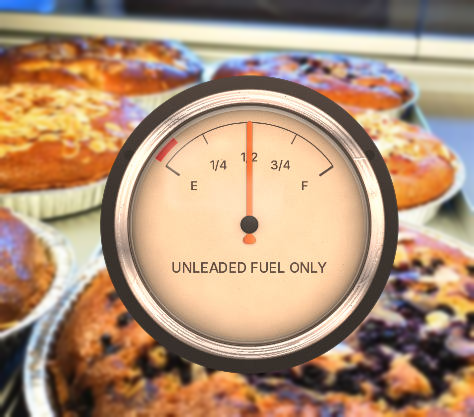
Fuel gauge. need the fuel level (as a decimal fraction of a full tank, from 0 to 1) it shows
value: 0.5
